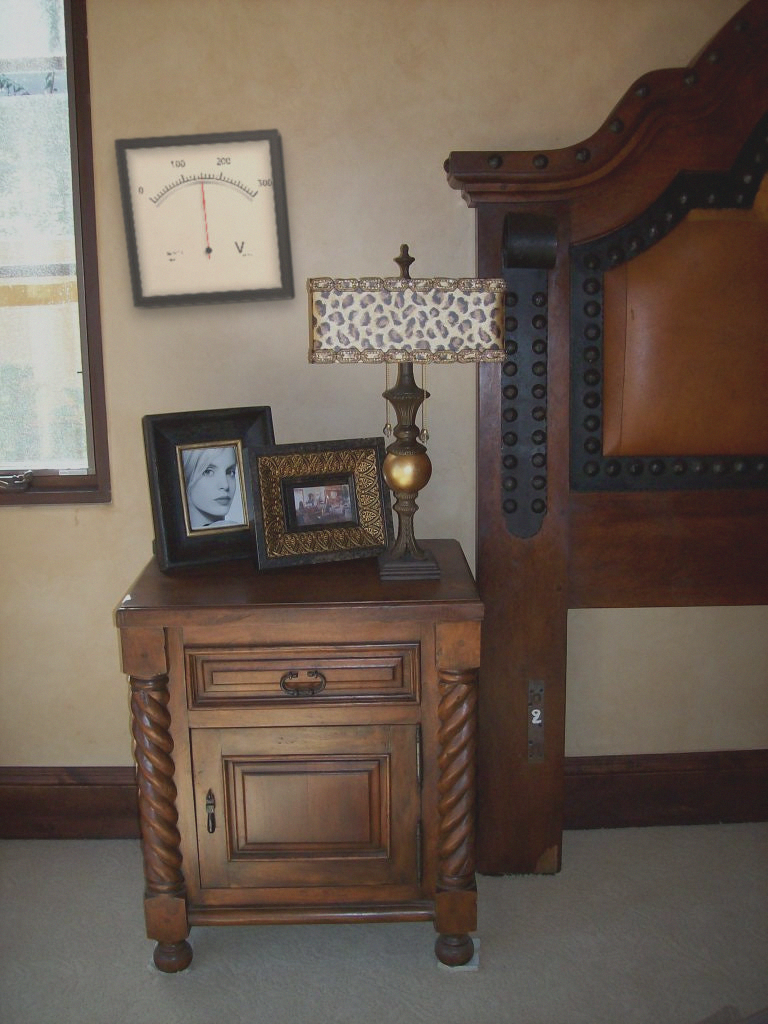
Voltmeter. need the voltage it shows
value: 150 V
